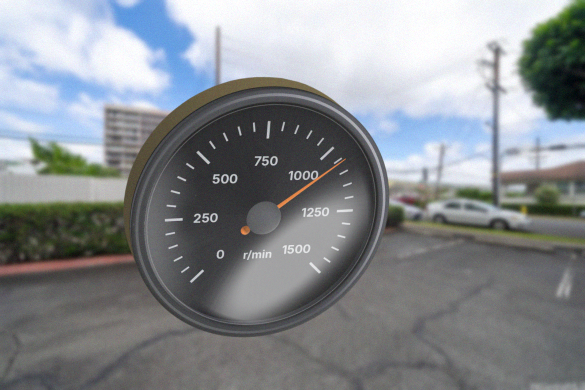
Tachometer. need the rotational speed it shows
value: 1050 rpm
